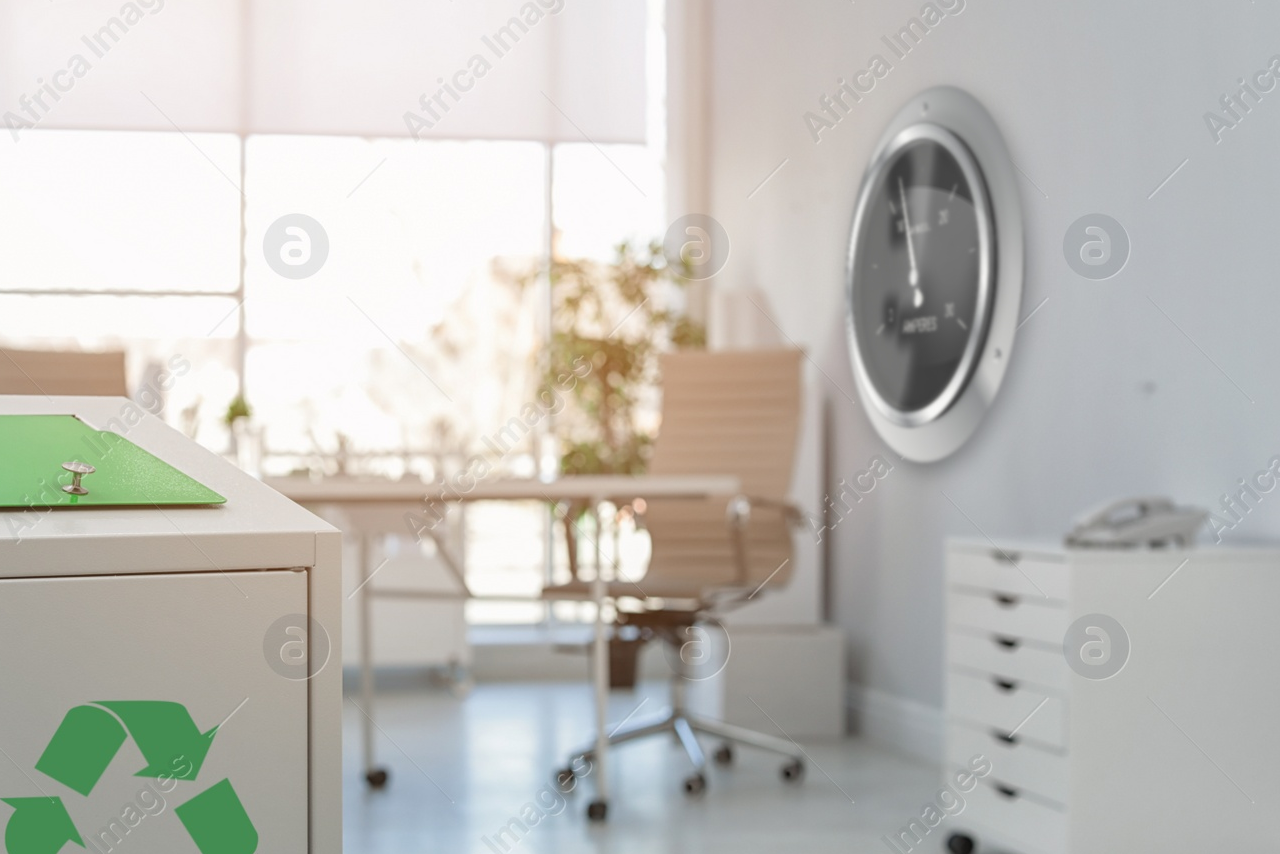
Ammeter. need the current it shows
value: 12.5 A
